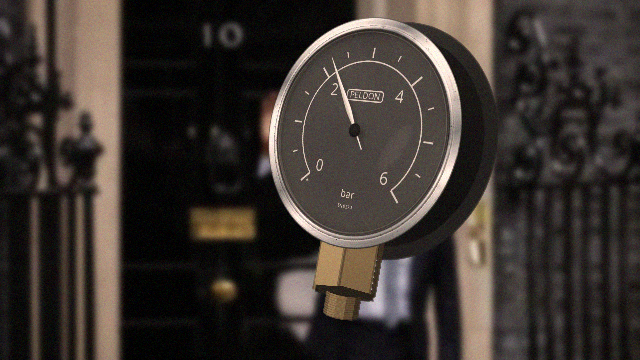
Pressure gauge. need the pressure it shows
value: 2.25 bar
